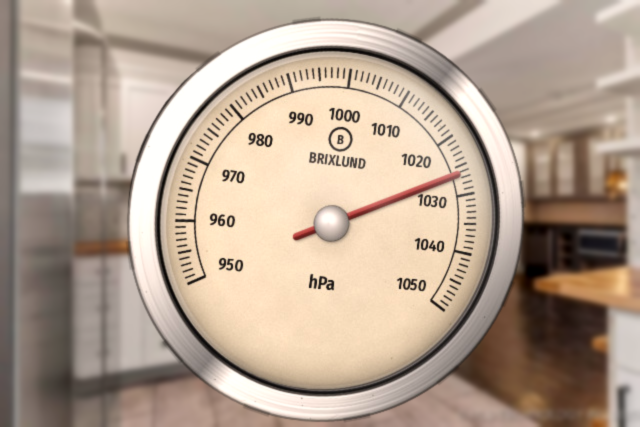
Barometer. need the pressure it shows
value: 1026 hPa
